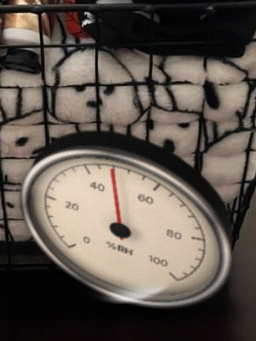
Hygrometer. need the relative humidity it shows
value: 48 %
